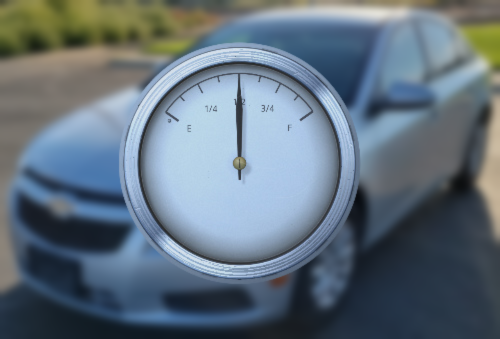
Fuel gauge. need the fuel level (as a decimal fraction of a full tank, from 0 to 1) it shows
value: 0.5
